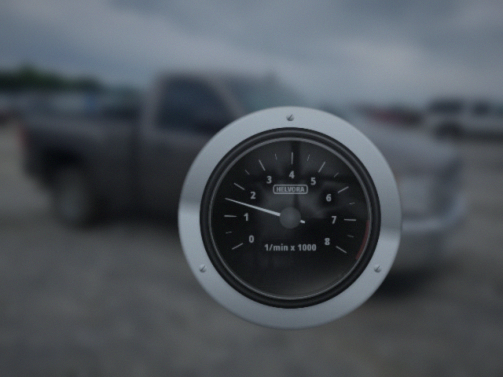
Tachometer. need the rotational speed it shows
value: 1500 rpm
